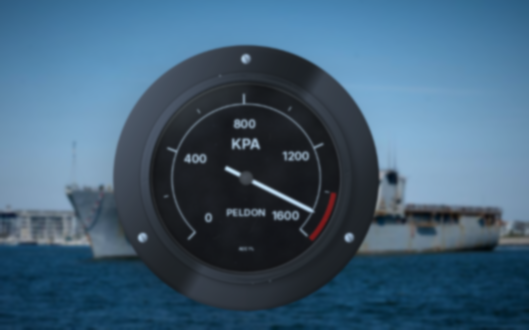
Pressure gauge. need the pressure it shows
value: 1500 kPa
